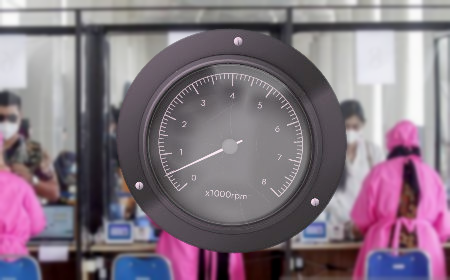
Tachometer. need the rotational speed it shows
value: 500 rpm
